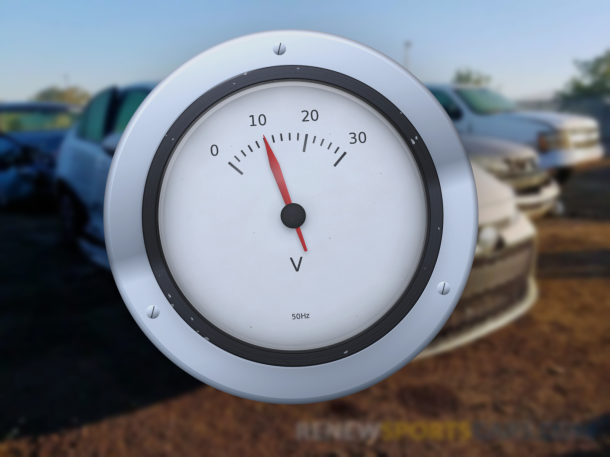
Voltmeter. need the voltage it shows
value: 10 V
